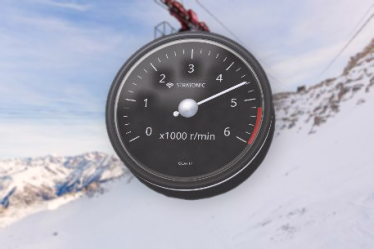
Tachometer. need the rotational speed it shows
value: 4600 rpm
